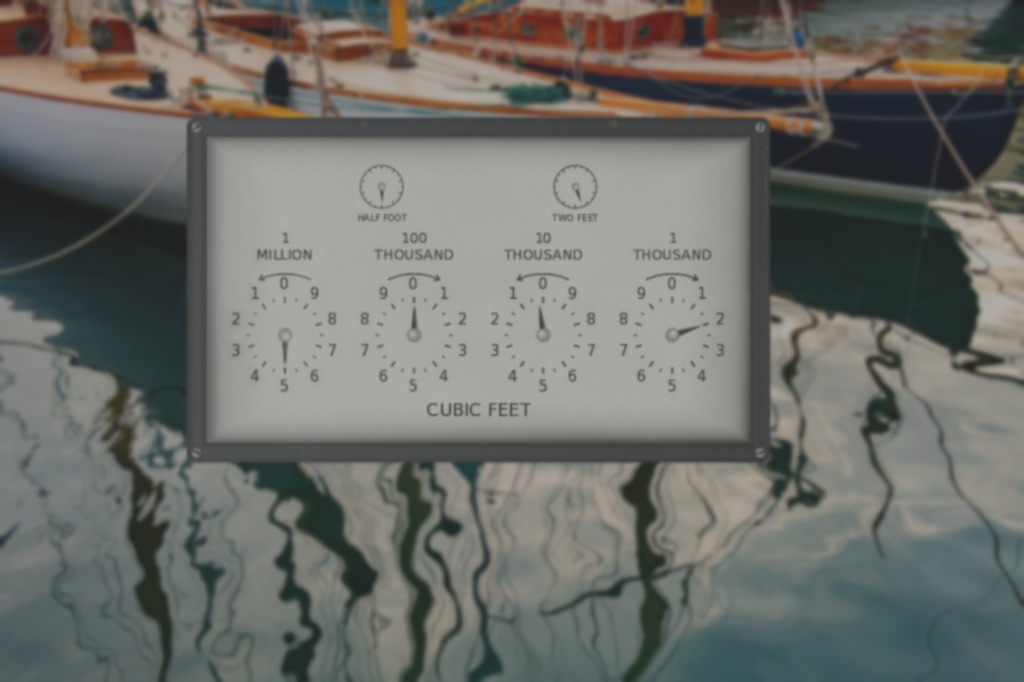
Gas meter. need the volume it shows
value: 500200 ft³
